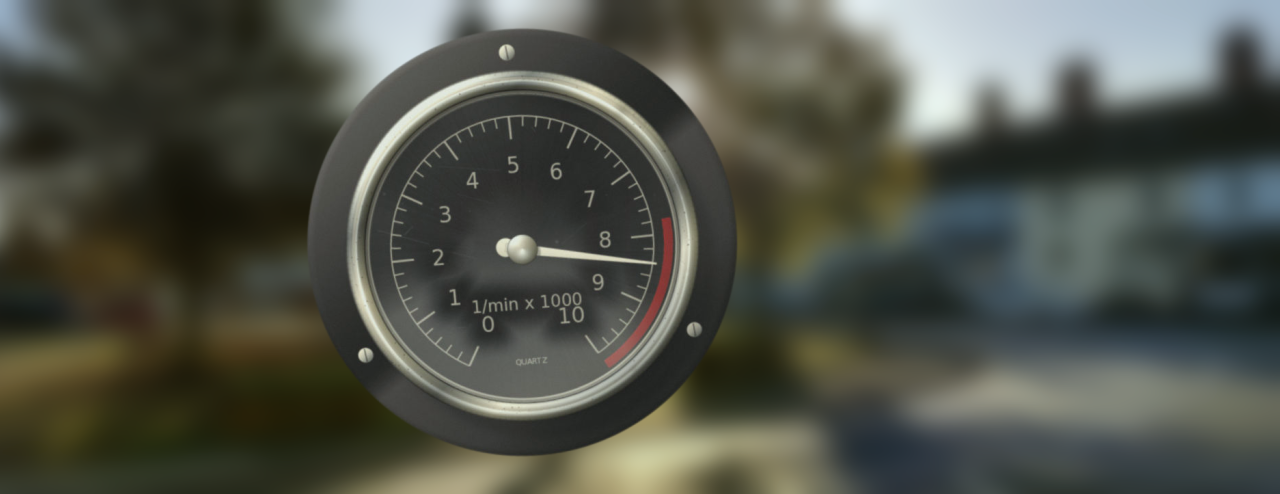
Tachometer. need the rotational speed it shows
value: 8400 rpm
